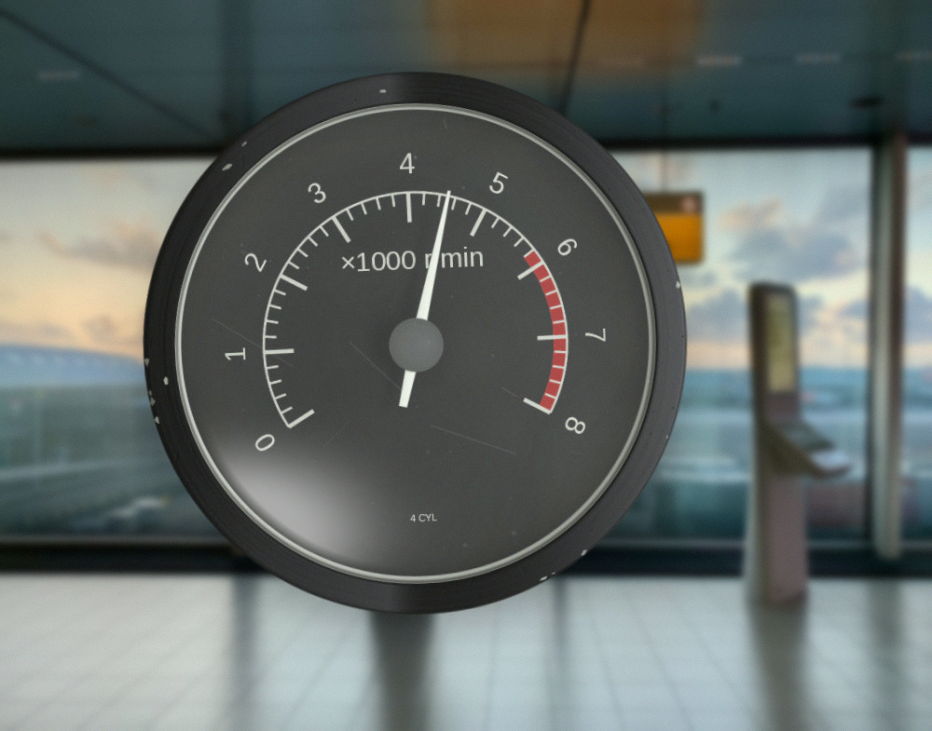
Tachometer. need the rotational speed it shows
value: 4500 rpm
